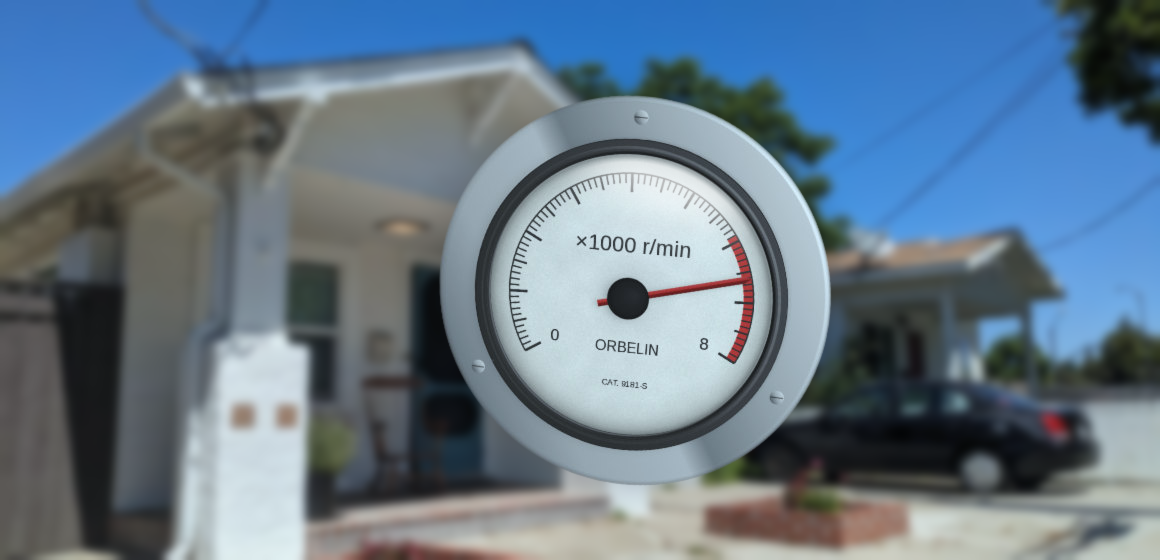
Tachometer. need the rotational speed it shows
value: 6600 rpm
